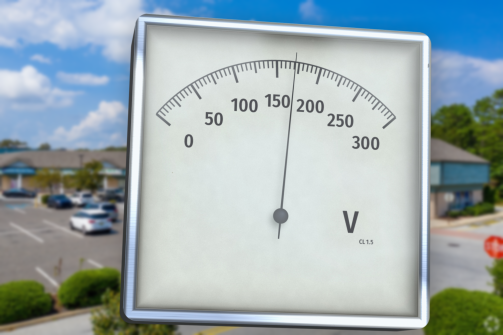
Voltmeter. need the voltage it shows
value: 170 V
